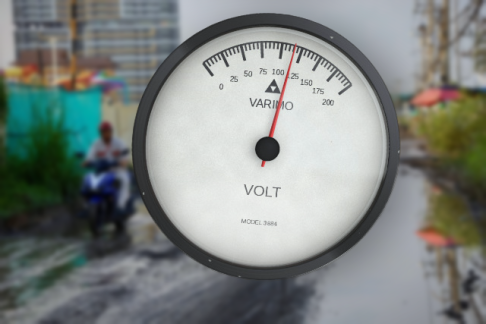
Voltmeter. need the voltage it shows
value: 115 V
